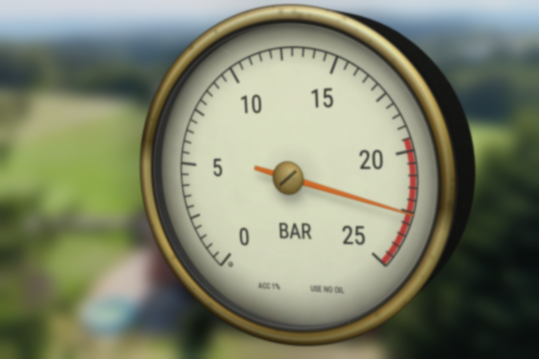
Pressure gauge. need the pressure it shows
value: 22.5 bar
